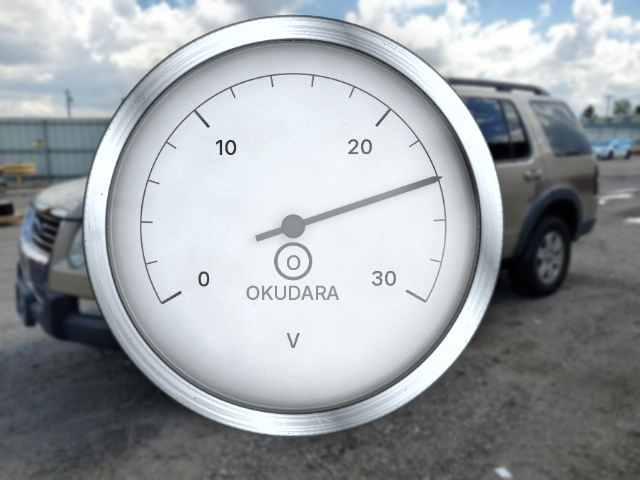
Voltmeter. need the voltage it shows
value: 24 V
